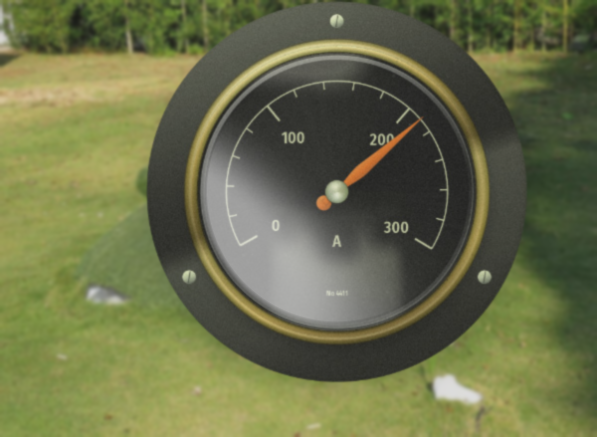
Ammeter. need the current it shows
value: 210 A
